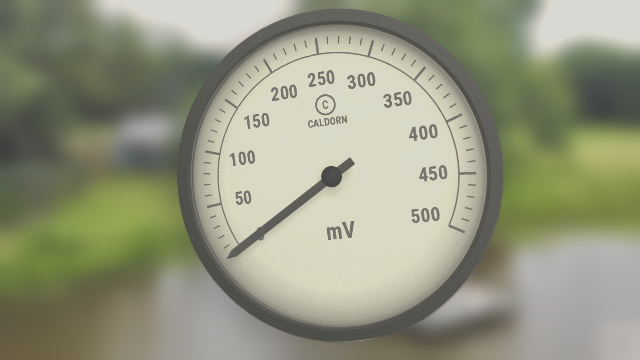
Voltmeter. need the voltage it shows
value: 0 mV
